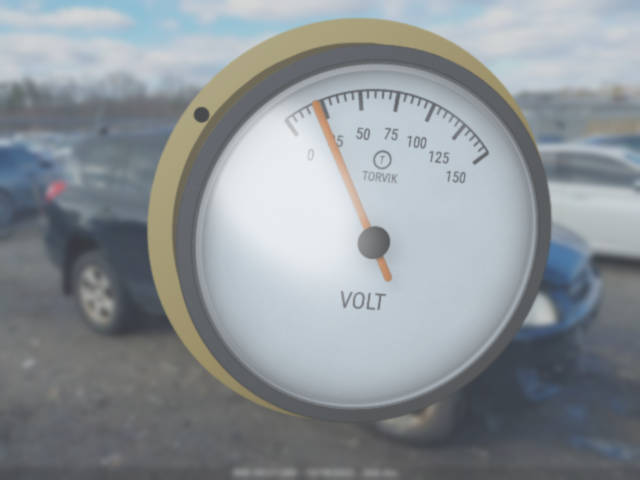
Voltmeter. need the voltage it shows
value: 20 V
